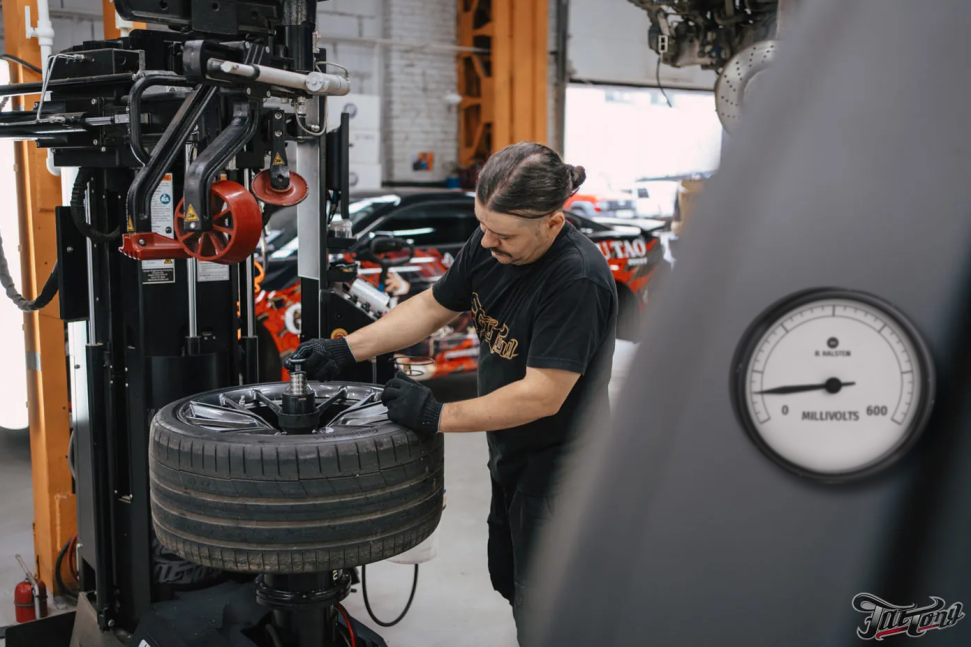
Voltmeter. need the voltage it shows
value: 60 mV
